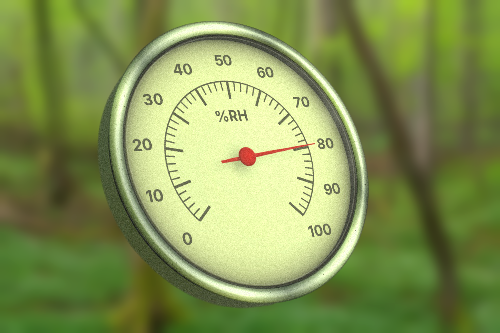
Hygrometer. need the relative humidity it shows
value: 80 %
